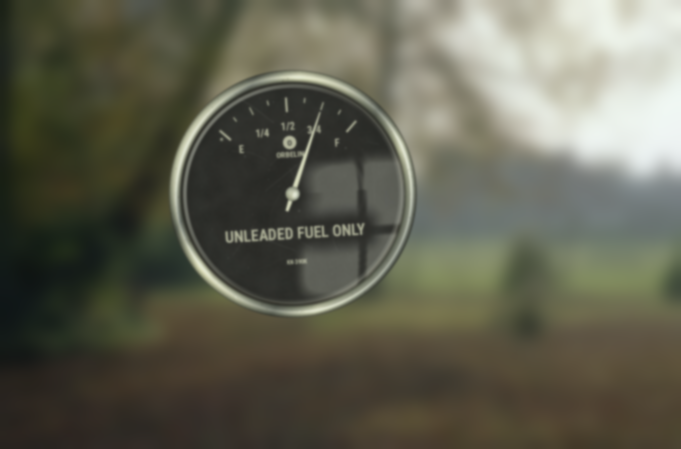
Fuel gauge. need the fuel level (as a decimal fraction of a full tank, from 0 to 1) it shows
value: 0.75
